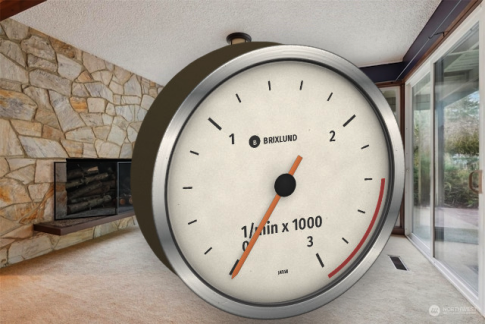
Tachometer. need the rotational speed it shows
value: 0 rpm
